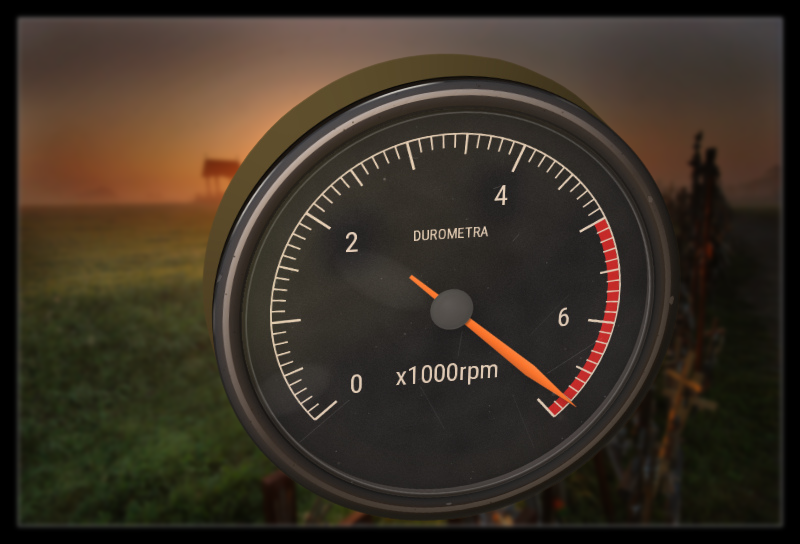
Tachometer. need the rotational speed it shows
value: 6800 rpm
